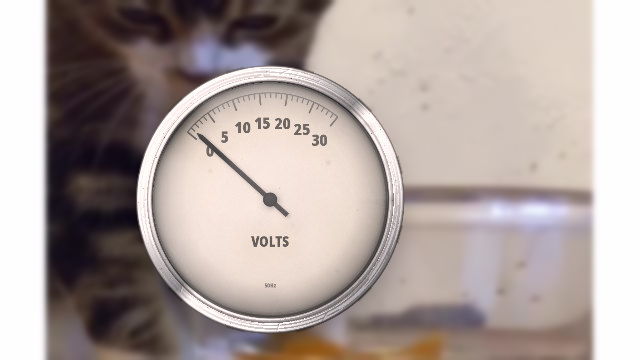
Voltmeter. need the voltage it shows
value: 1 V
